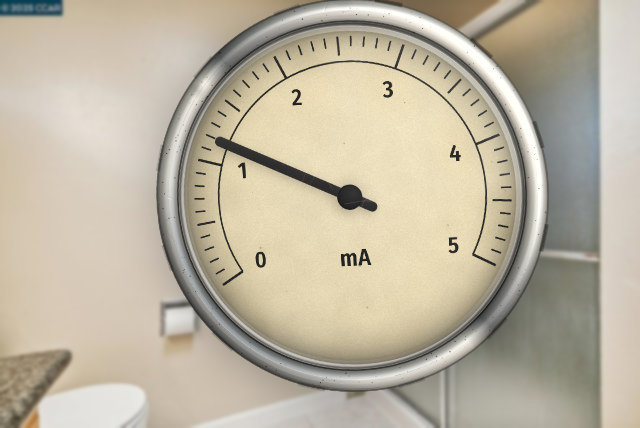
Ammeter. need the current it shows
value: 1.2 mA
